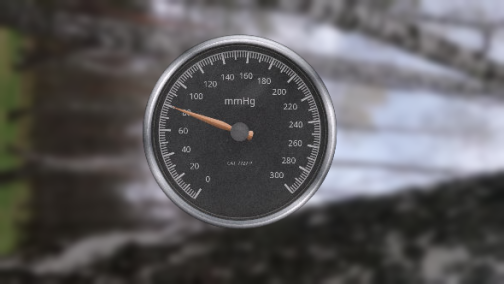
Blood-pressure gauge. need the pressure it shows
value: 80 mmHg
